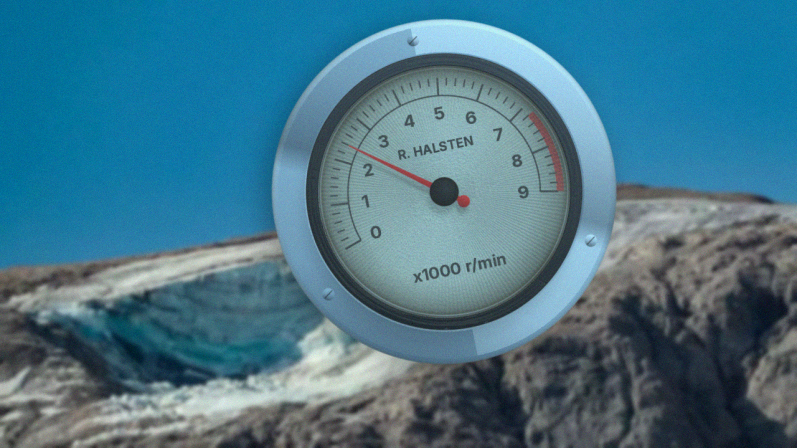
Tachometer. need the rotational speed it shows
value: 2400 rpm
